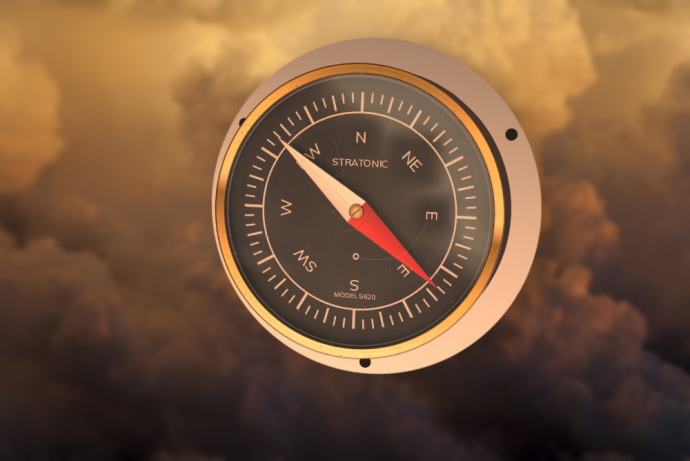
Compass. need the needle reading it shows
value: 130 °
